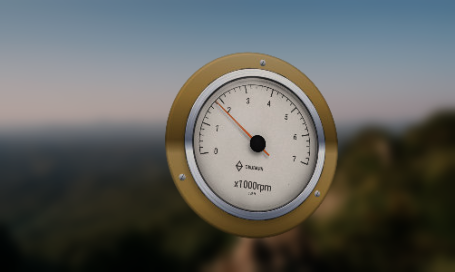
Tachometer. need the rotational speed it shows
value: 1800 rpm
